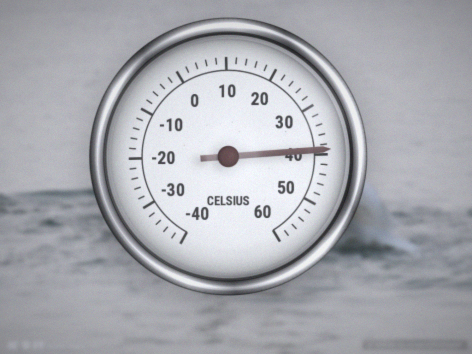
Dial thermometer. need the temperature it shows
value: 39 °C
